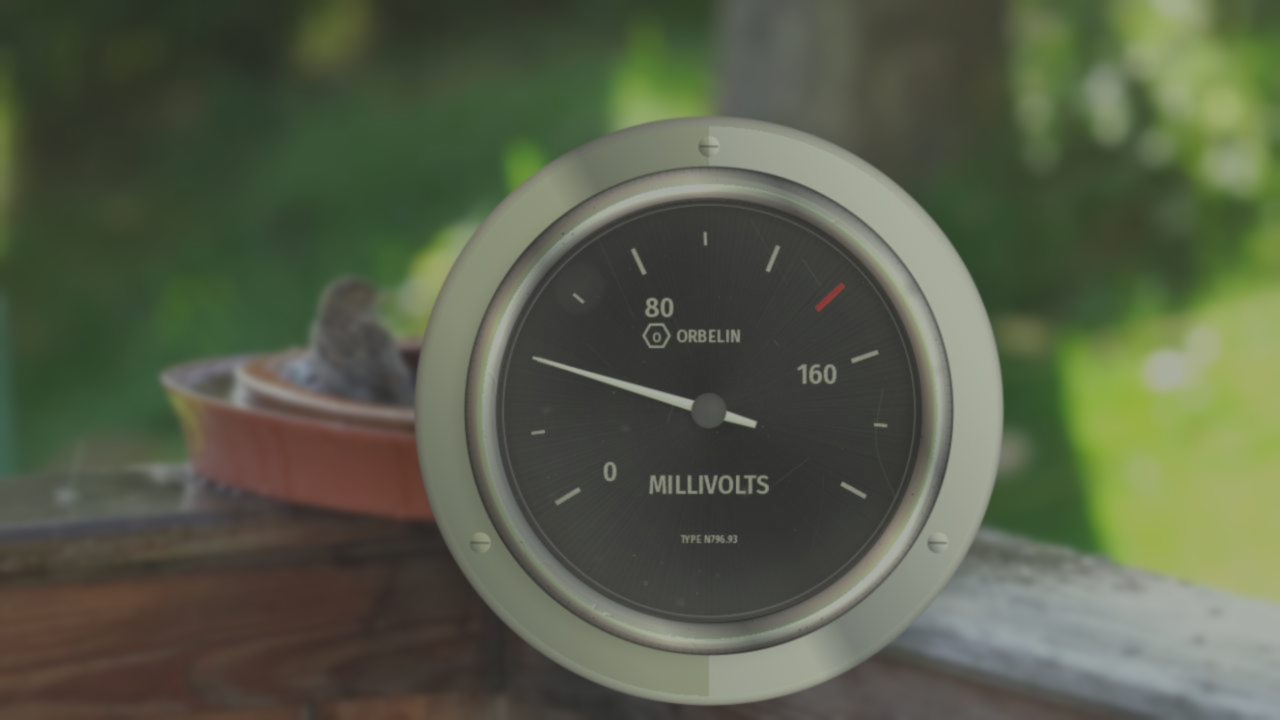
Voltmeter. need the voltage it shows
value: 40 mV
